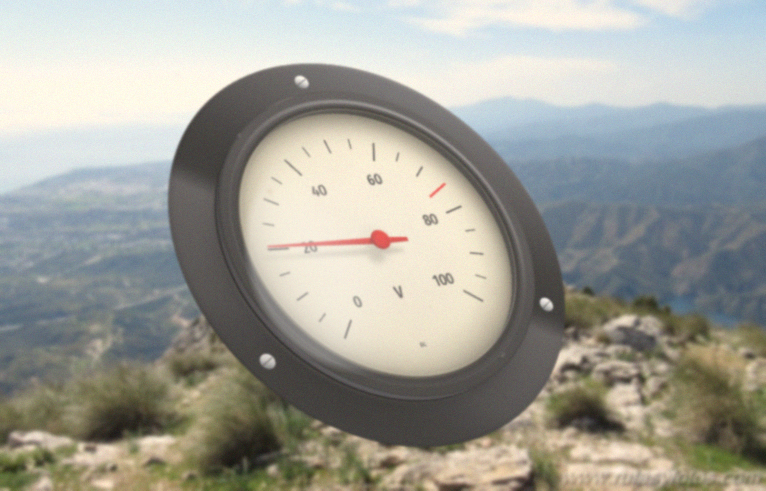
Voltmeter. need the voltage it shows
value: 20 V
